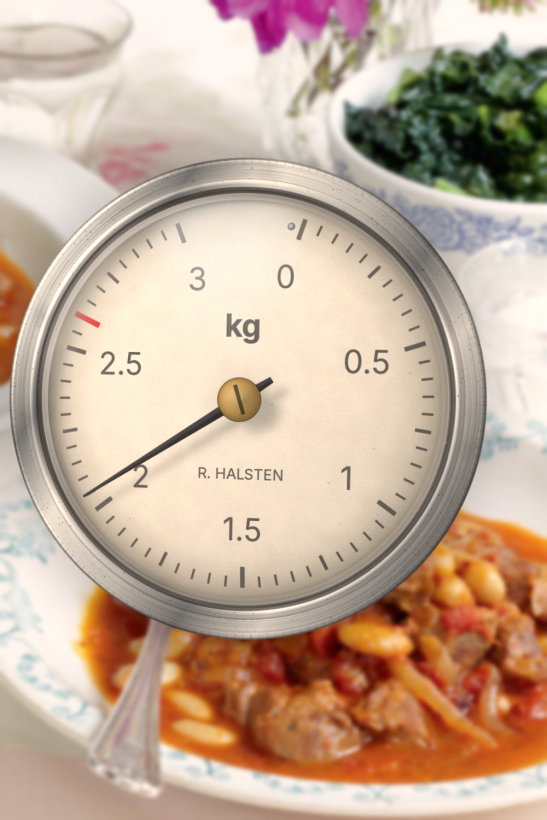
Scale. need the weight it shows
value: 2.05 kg
